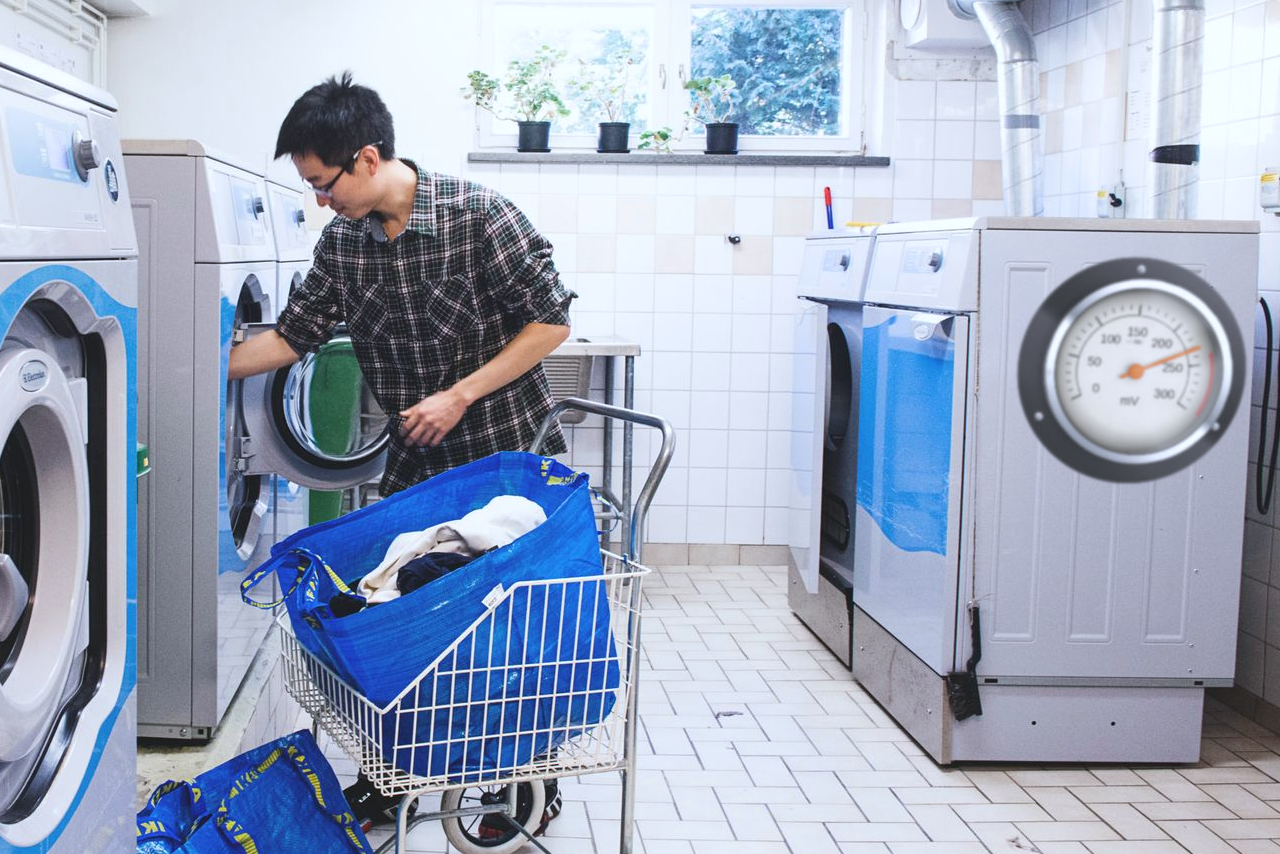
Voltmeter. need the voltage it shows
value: 230 mV
